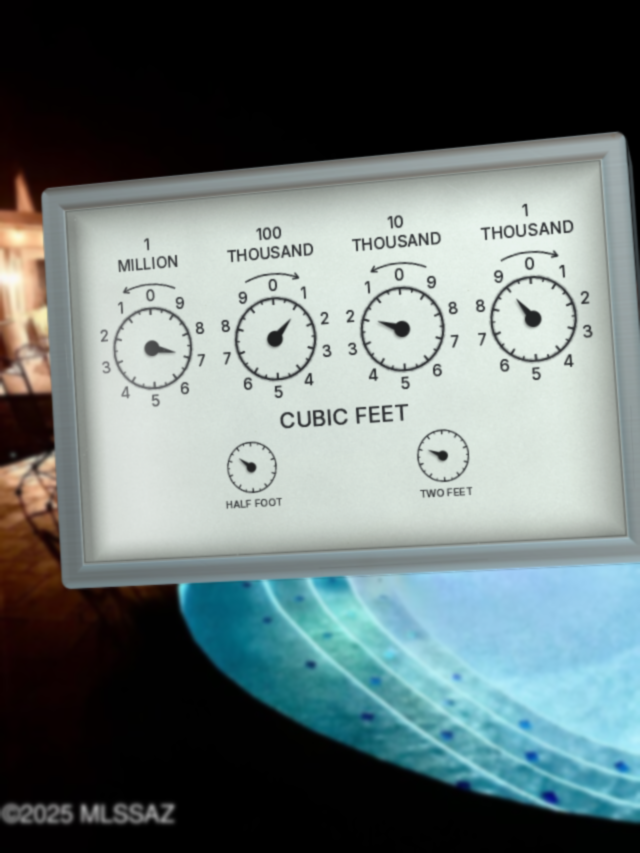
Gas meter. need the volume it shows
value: 711900 ft³
